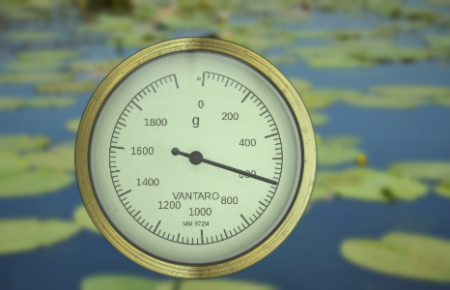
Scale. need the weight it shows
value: 600 g
